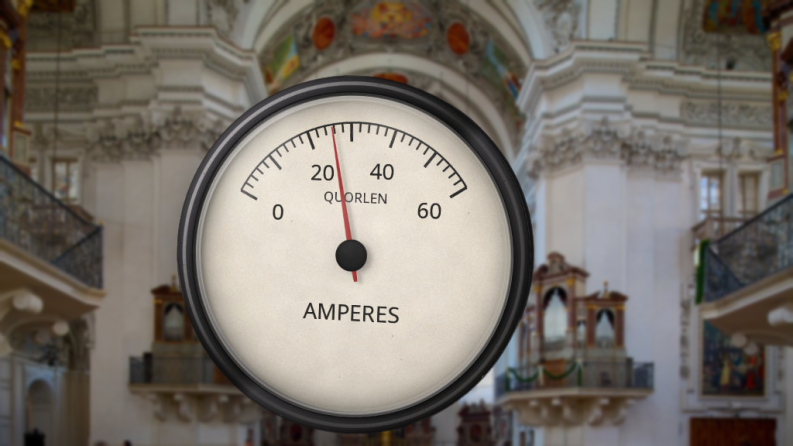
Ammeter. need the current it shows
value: 26 A
